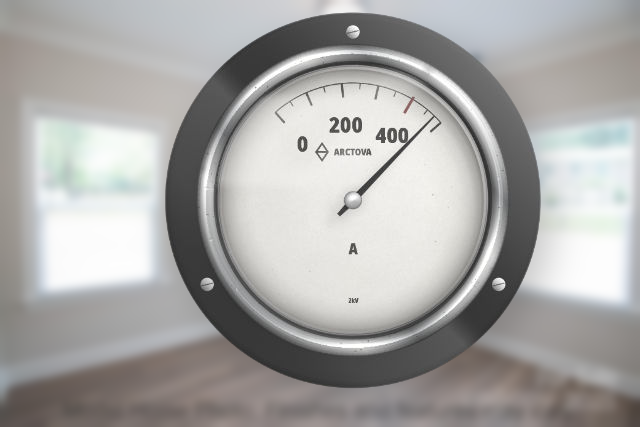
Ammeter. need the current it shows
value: 475 A
